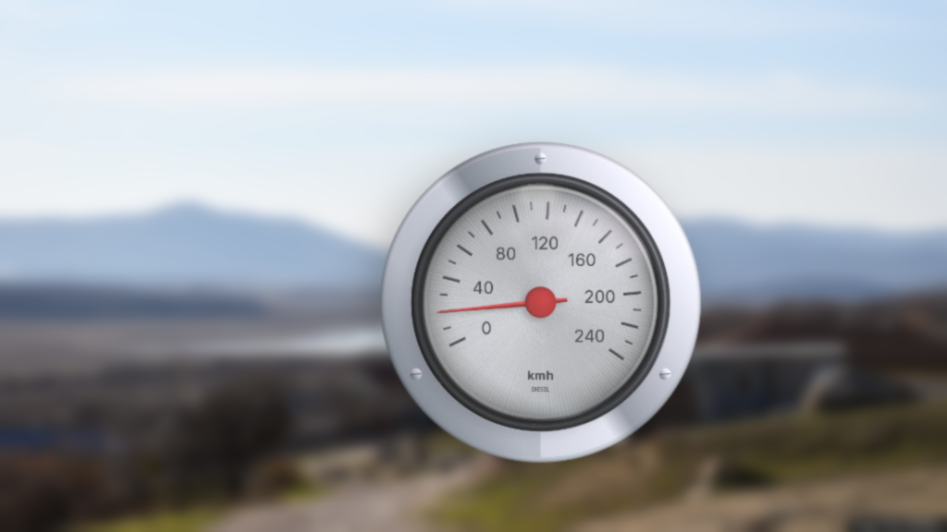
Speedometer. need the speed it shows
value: 20 km/h
